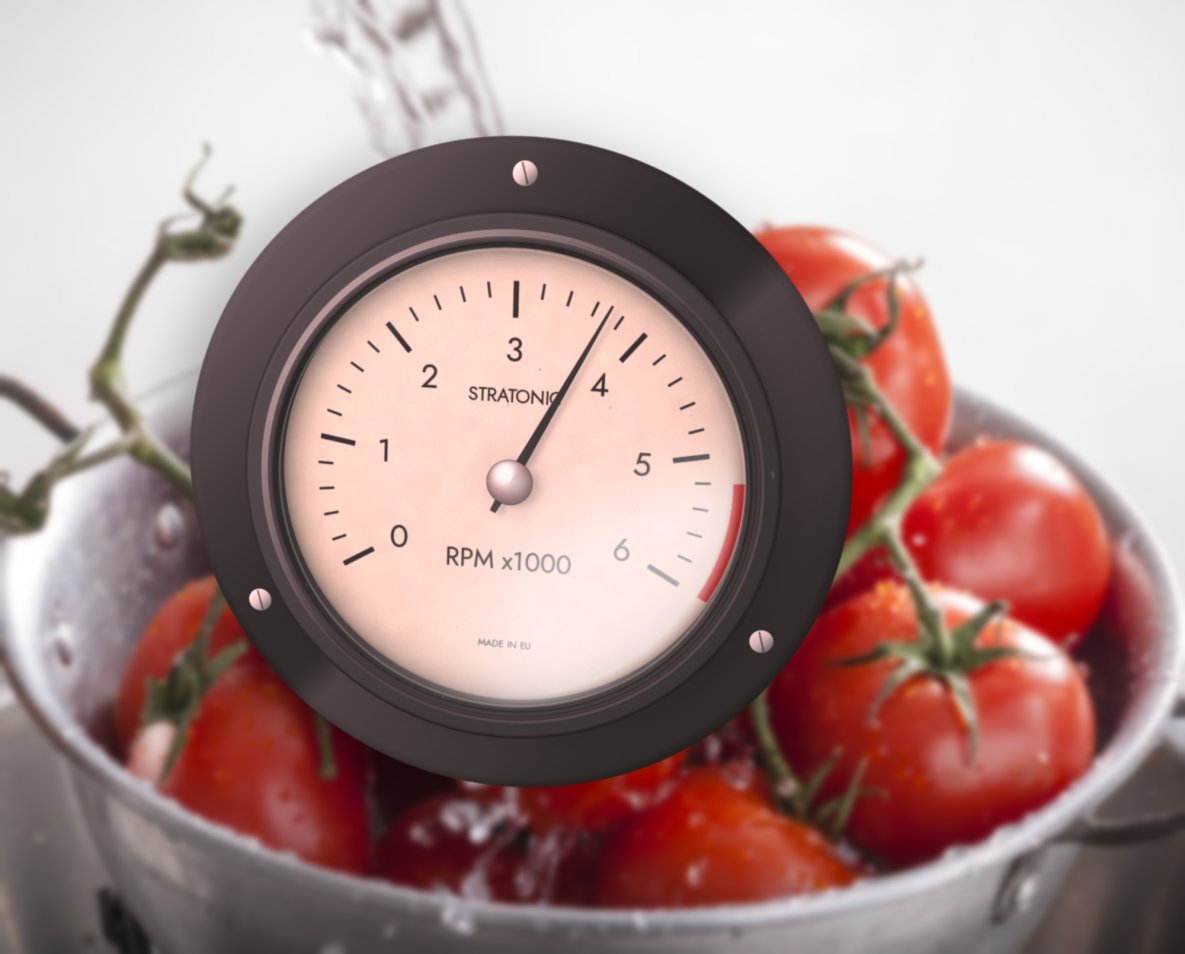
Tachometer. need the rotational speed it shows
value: 3700 rpm
